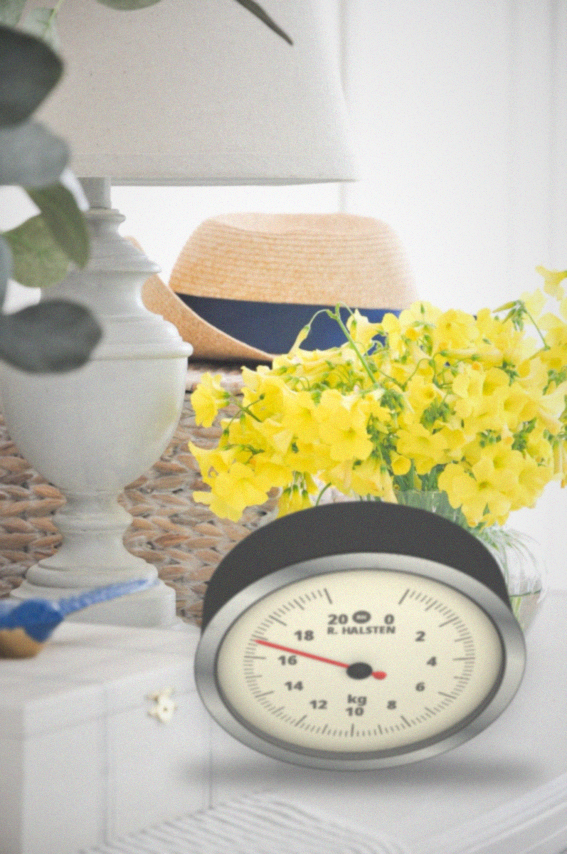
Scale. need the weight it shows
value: 17 kg
